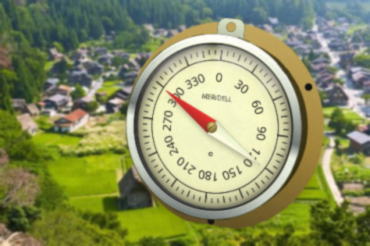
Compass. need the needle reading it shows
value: 300 °
